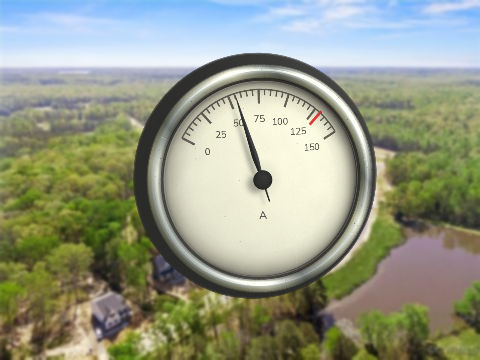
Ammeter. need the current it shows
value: 55 A
